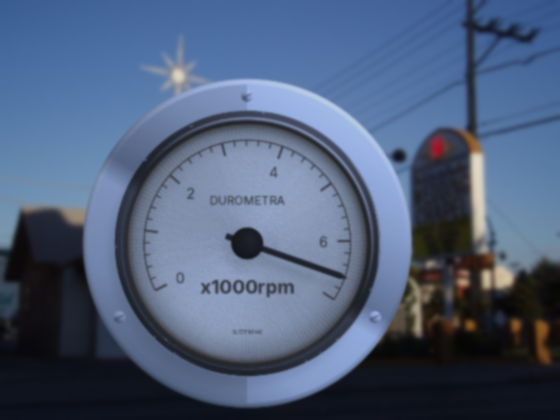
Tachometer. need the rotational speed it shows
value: 6600 rpm
